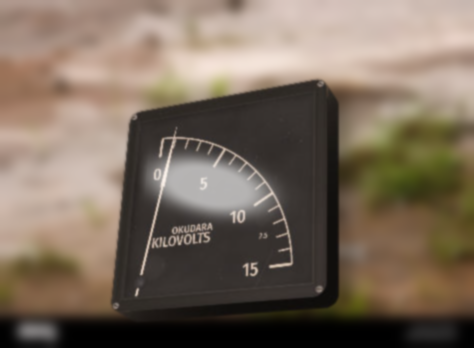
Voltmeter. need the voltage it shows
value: 1 kV
